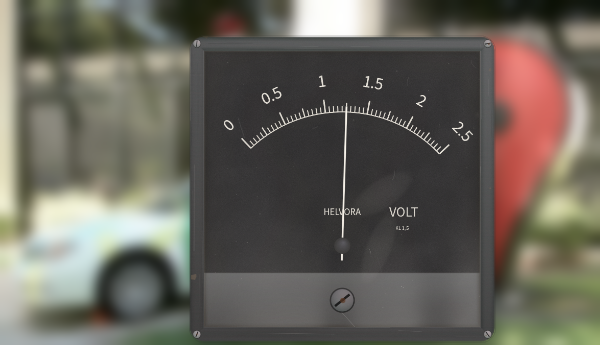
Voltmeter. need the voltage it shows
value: 1.25 V
